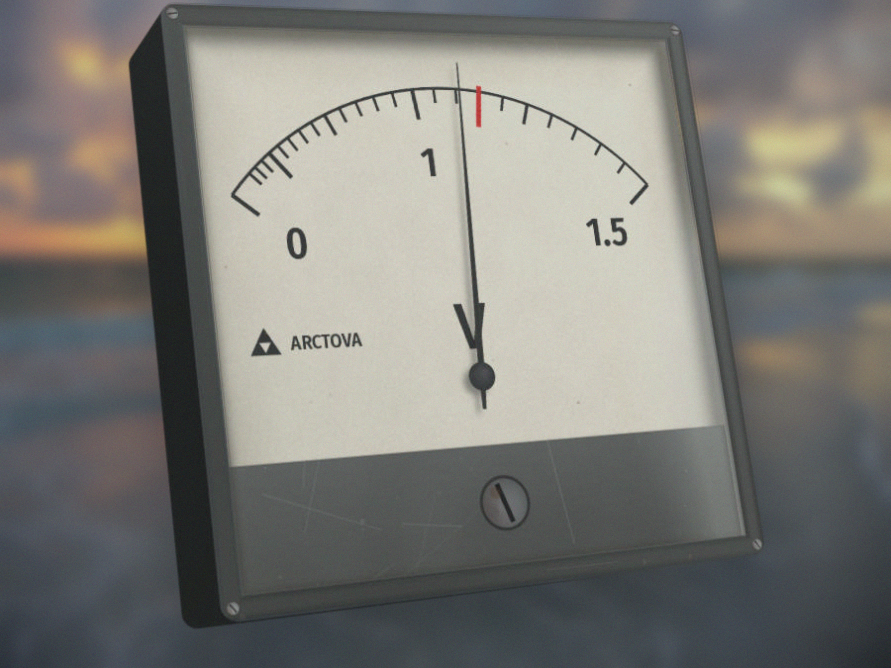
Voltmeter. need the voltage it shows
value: 1.1 V
